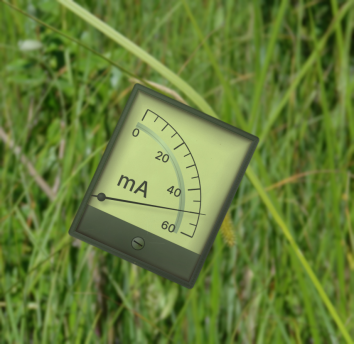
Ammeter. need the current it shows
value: 50 mA
